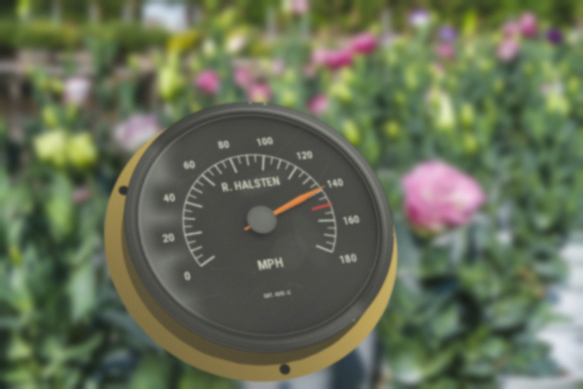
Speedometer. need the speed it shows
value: 140 mph
